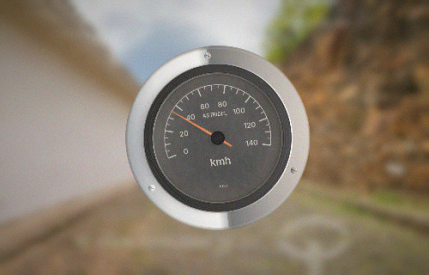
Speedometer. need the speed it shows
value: 35 km/h
